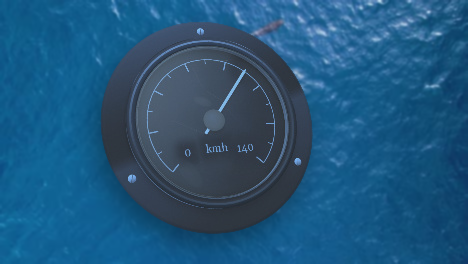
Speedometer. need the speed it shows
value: 90 km/h
